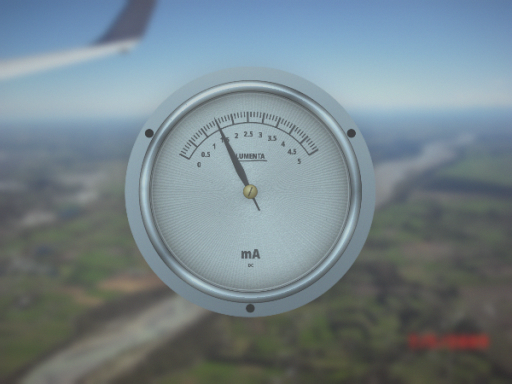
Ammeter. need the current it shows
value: 1.5 mA
